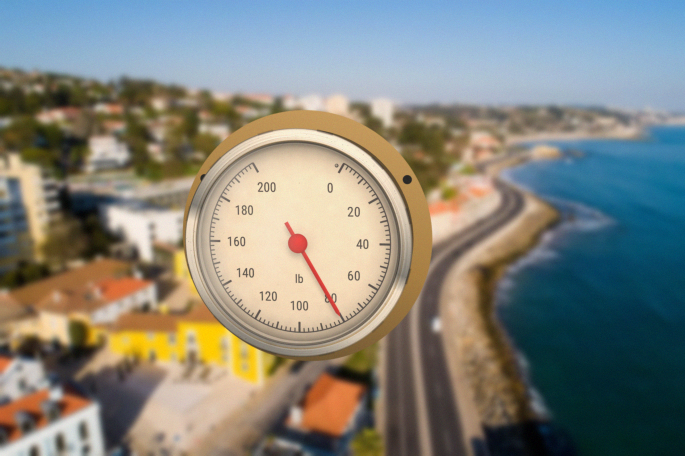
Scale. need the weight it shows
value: 80 lb
